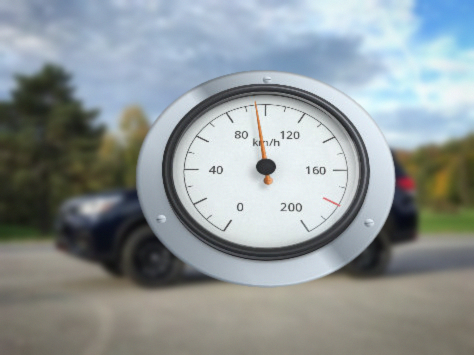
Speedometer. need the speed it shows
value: 95 km/h
